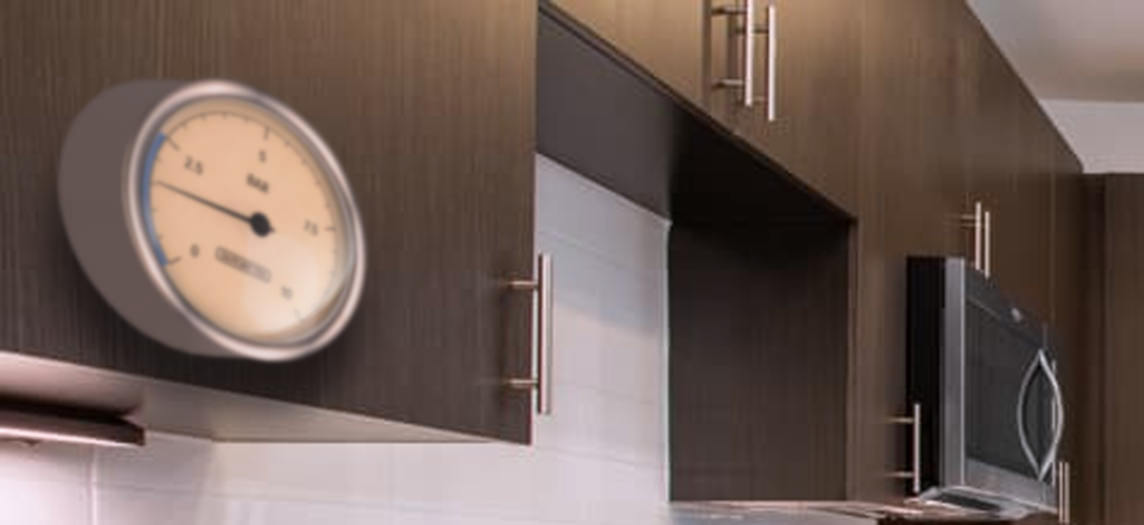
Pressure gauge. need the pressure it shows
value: 1.5 bar
